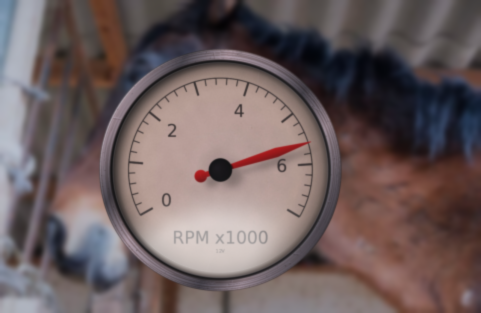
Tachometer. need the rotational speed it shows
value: 5600 rpm
